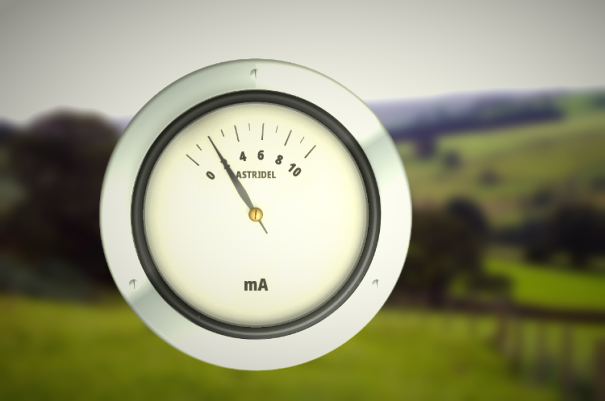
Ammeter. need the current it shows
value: 2 mA
